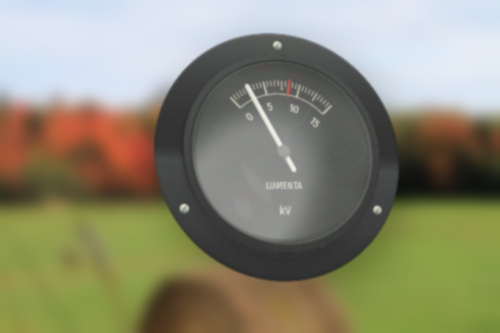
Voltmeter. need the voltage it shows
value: 2.5 kV
